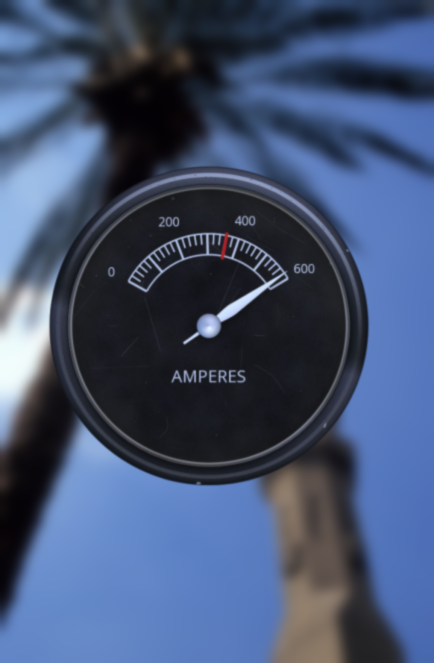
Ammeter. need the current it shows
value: 580 A
